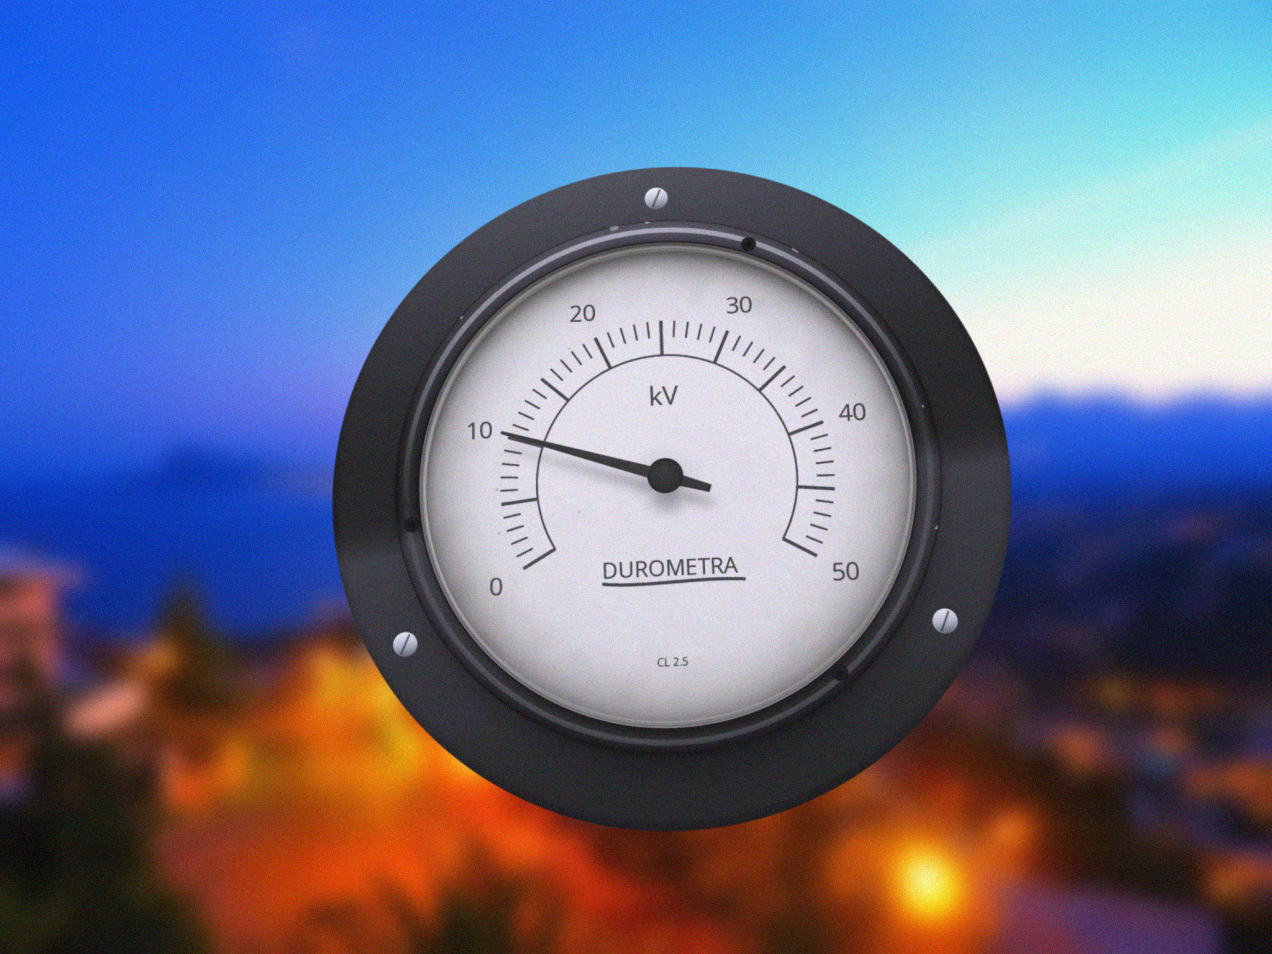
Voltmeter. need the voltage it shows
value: 10 kV
